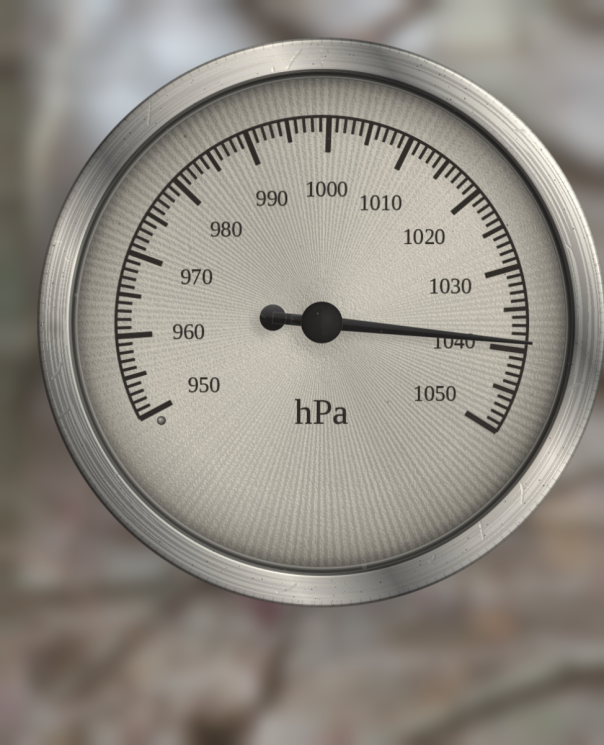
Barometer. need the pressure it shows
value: 1039 hPa
